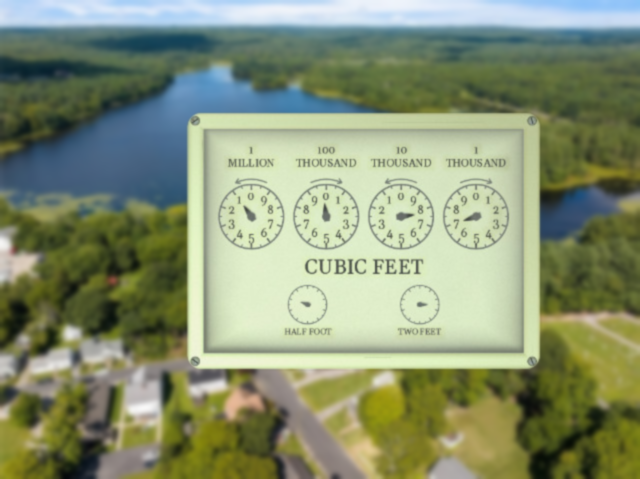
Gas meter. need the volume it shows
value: 97700 ft³
